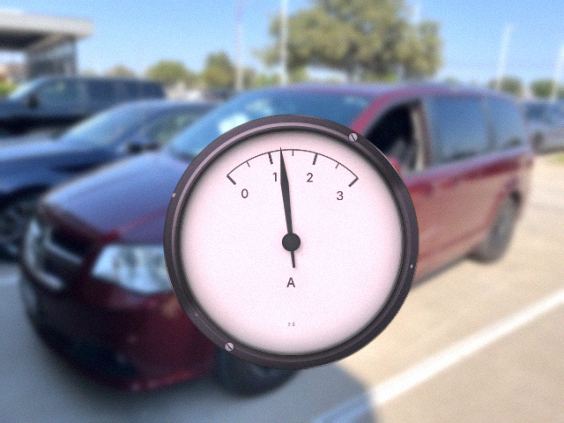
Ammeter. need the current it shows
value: 1.25 A
